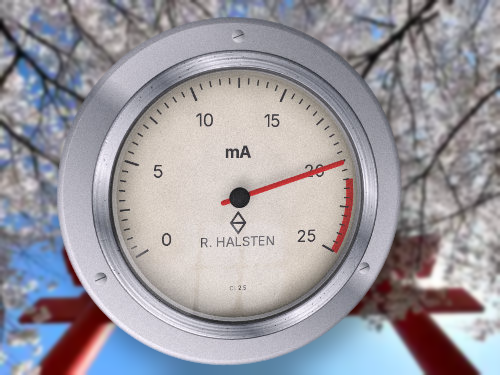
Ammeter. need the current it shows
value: 20 mA
